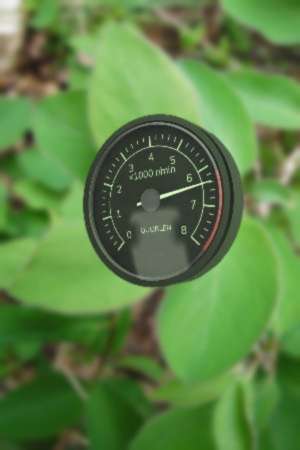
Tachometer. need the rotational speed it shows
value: 6400 rpm
